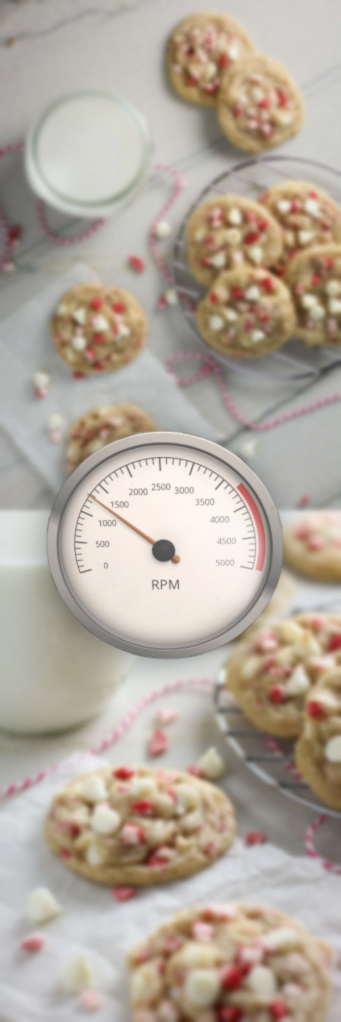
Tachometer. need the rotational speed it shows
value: 1300 rpm
